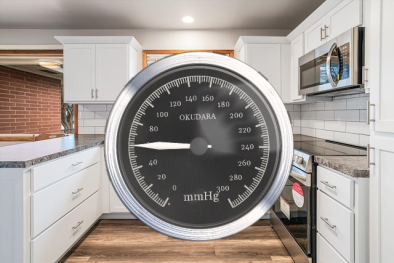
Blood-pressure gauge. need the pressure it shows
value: 60 mmHg
